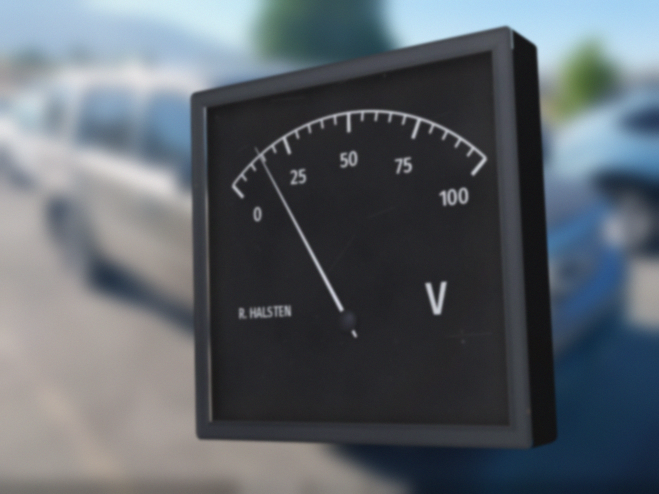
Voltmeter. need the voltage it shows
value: 15 V
